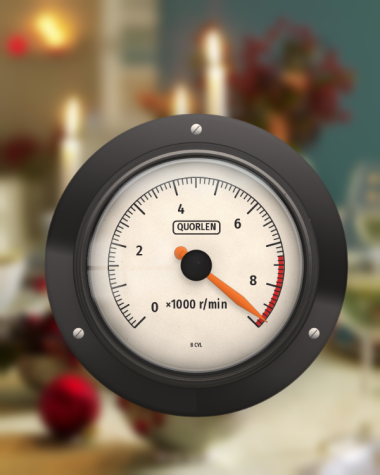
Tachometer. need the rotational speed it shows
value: 8800 rpm
